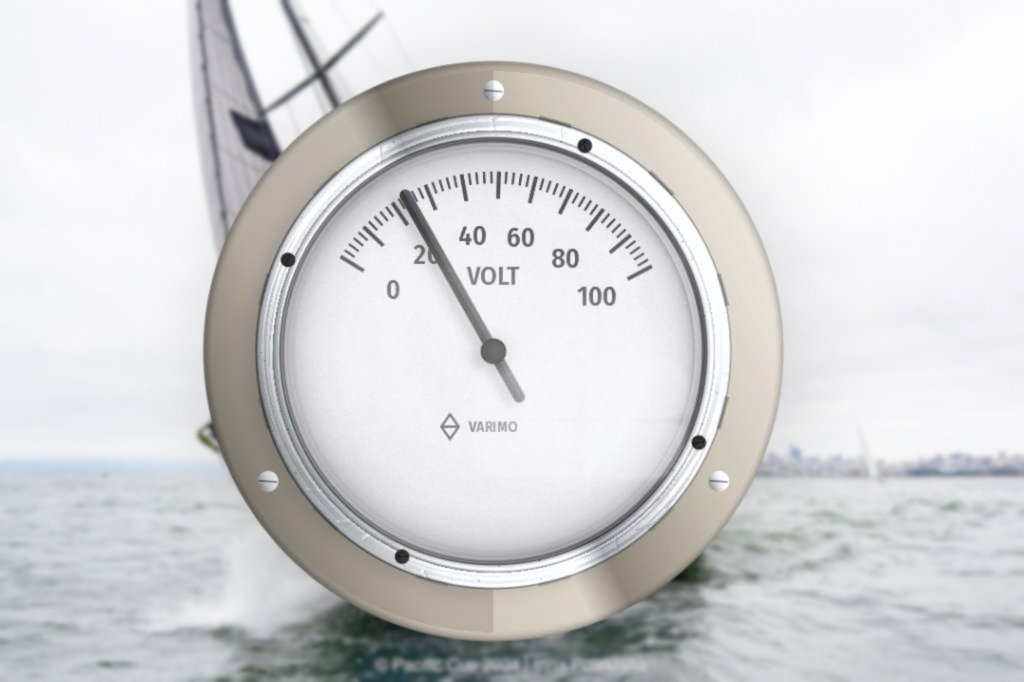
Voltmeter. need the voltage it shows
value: 24 V
